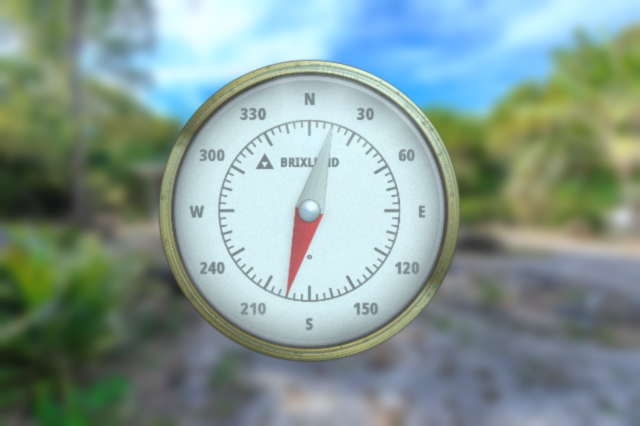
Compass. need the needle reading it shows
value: 195 °
